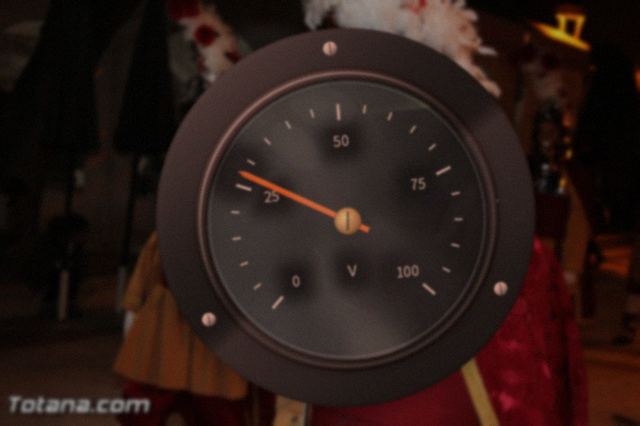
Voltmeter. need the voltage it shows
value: 27.5 V
